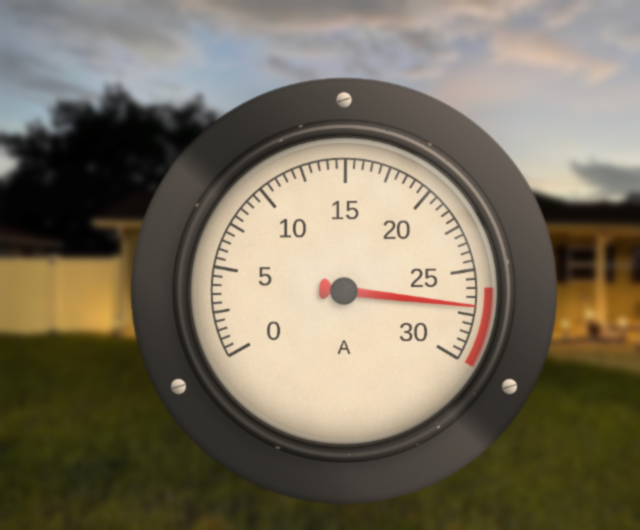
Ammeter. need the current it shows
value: 27 A
